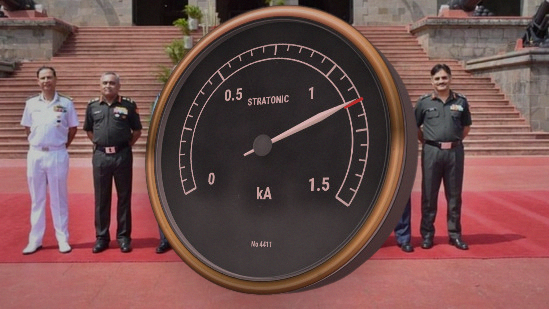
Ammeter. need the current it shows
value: 1.15 kA
